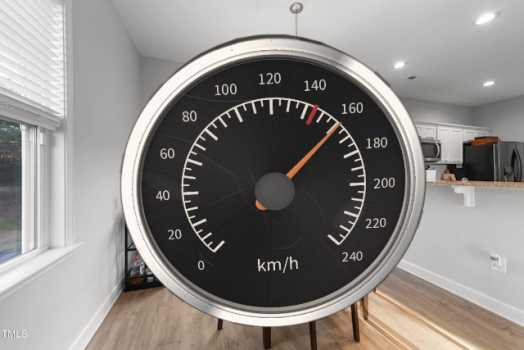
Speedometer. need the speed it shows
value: 160 km/h
